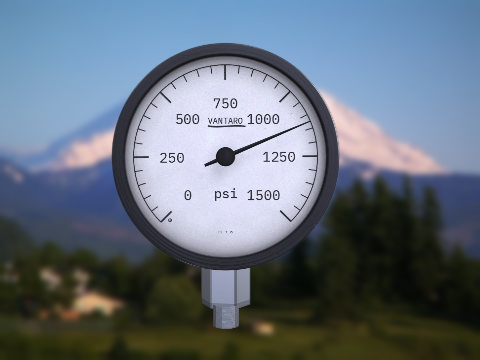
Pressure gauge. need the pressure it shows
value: 1125 psi
